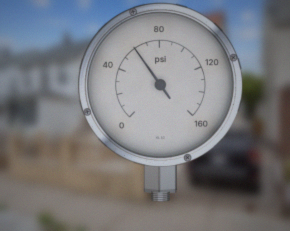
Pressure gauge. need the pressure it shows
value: 60 psi
